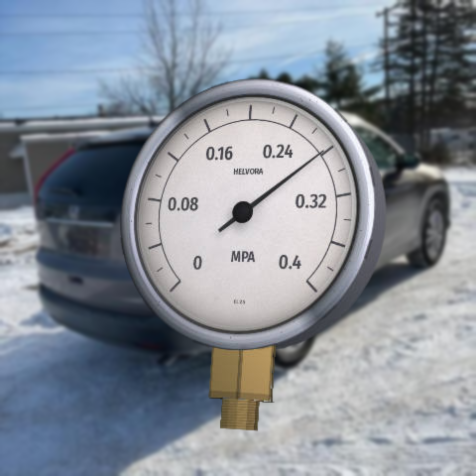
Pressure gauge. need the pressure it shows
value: 0.28 MPa
